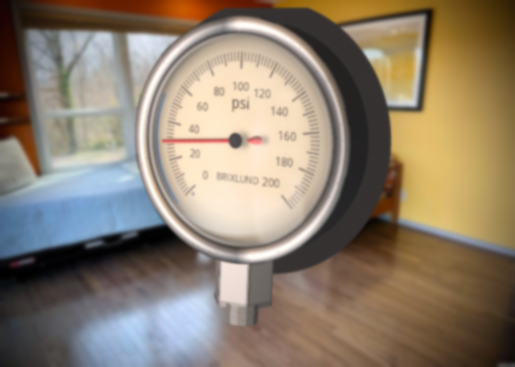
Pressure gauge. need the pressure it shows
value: 30 psi
